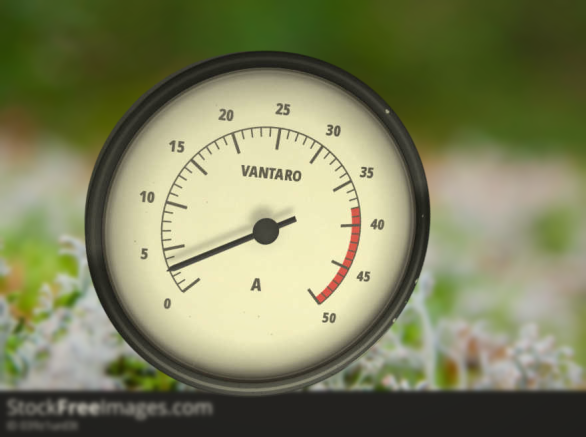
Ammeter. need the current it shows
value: 3 A
